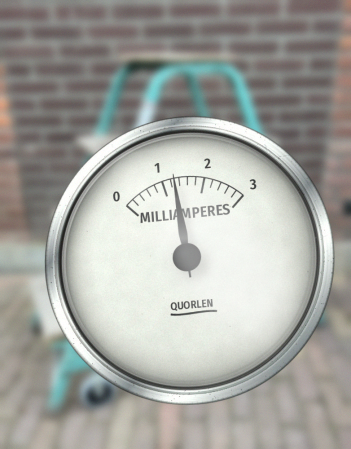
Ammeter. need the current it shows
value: 1.3 mA
